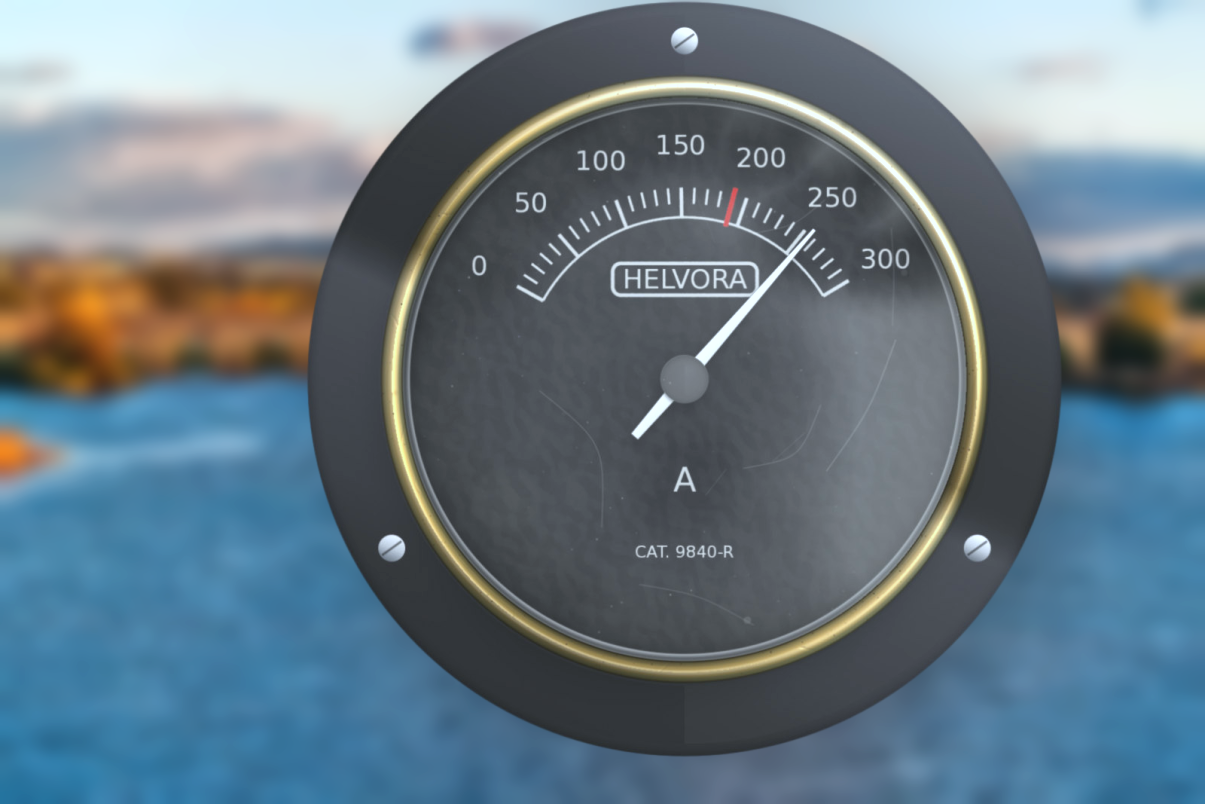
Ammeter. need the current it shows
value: 255 A
